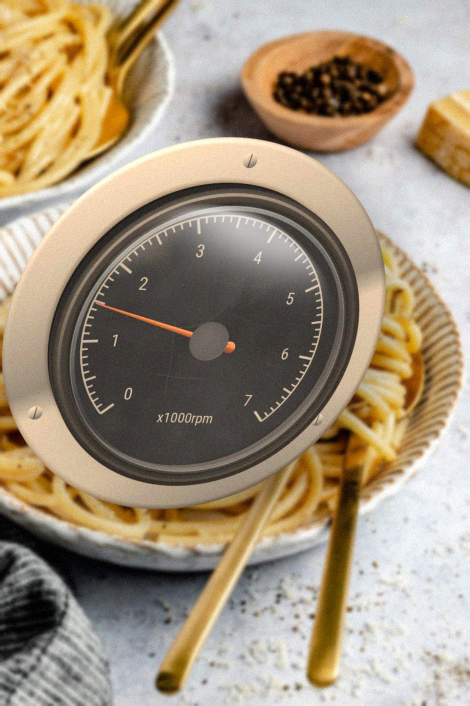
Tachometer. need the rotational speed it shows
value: 1500 rpm
